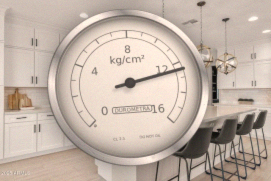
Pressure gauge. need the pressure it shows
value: 12.5 kg/cm²
